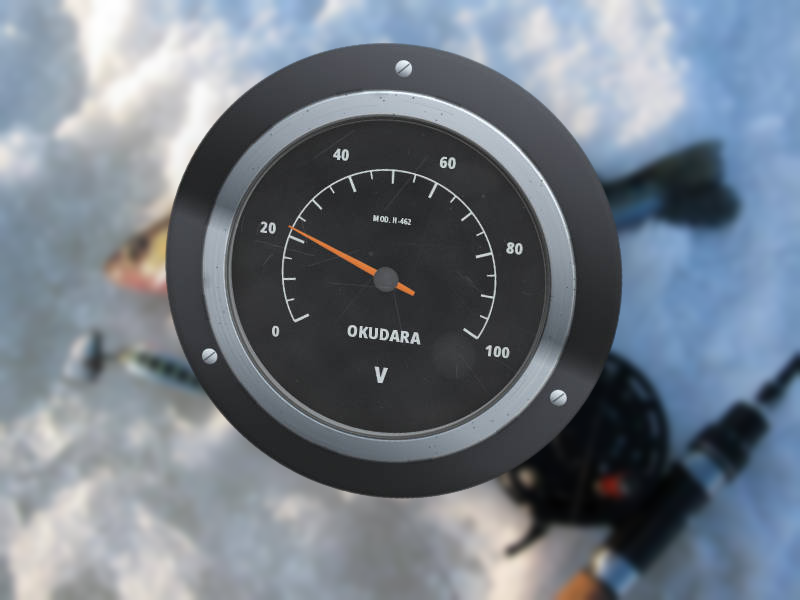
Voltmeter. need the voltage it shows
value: 22.5 V
